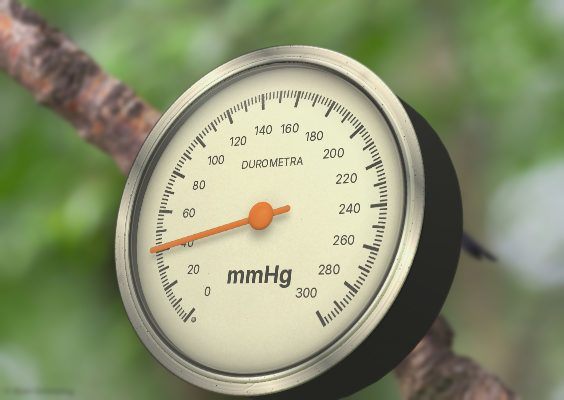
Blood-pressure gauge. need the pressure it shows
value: 40 mmHg
